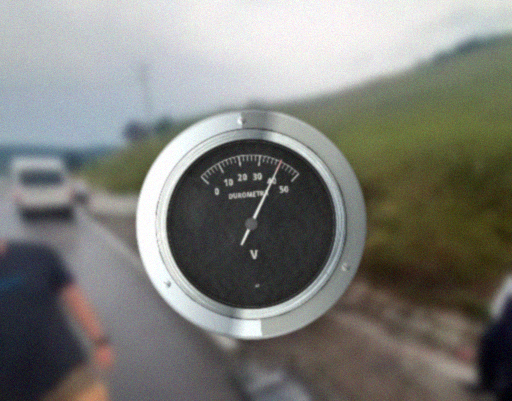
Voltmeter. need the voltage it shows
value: 40 V
